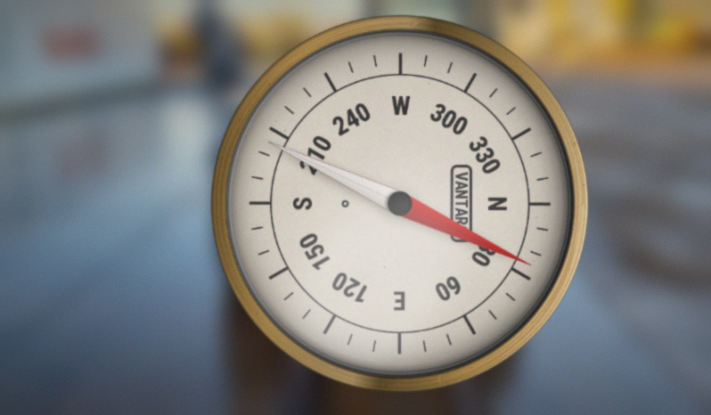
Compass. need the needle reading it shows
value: 25 °
